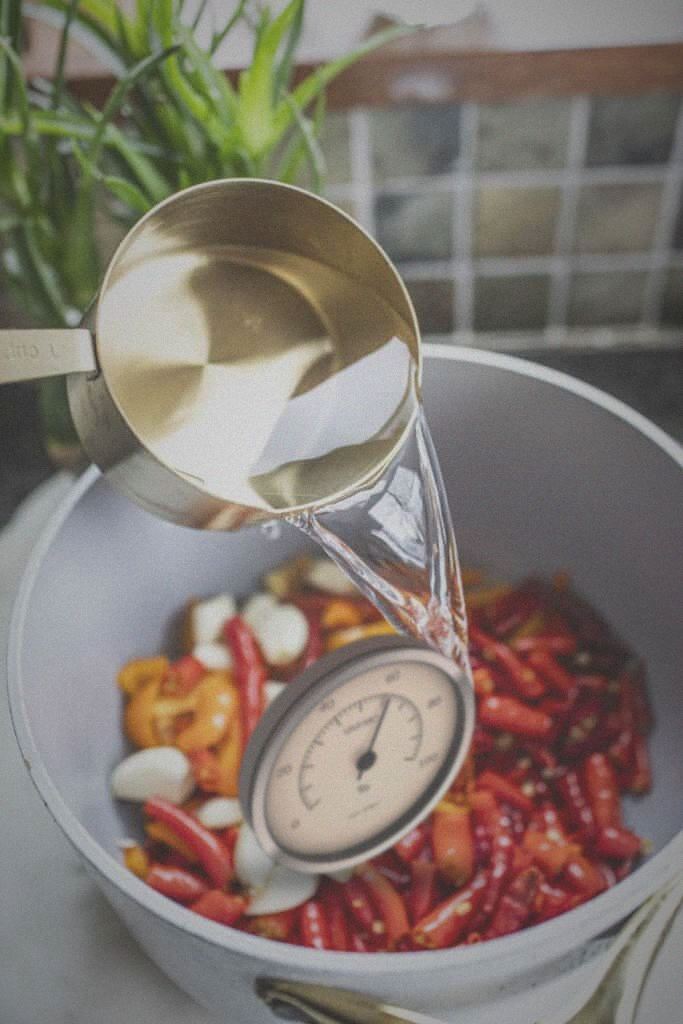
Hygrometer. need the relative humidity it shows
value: 60 %
